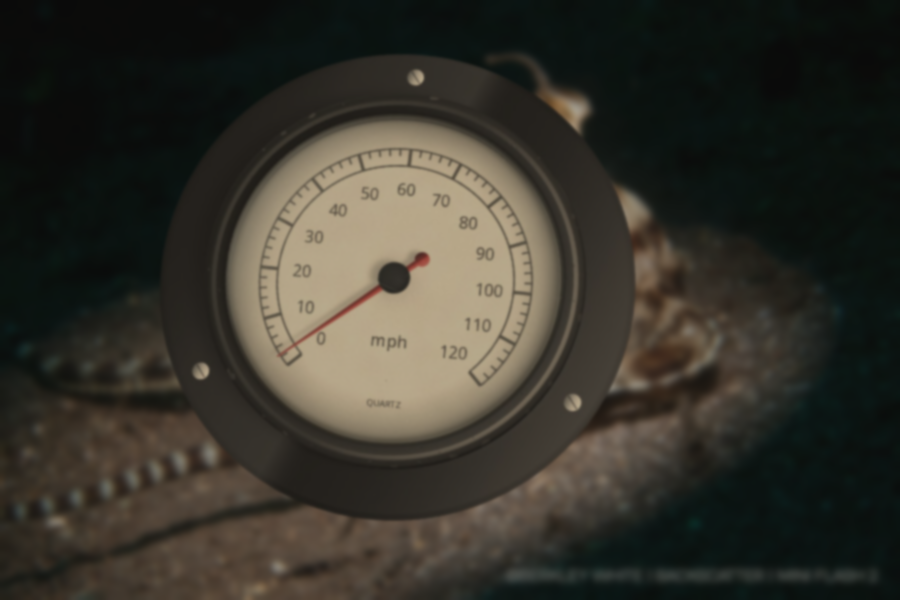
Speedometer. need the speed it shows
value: 2 mph
